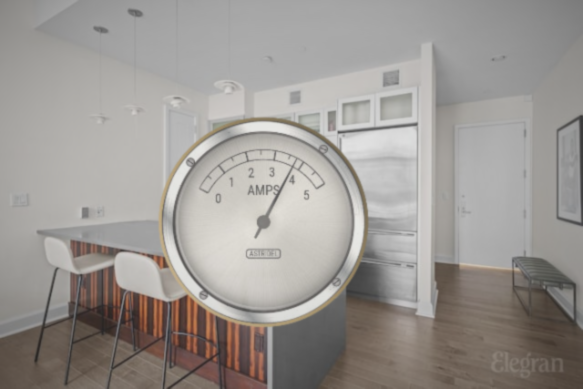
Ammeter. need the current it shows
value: 3.75 A
